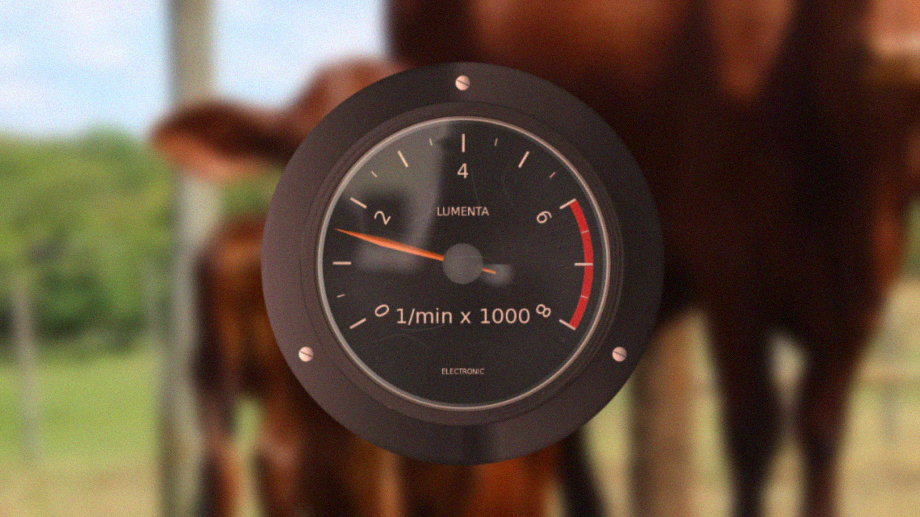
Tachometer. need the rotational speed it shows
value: 1500 rpm
